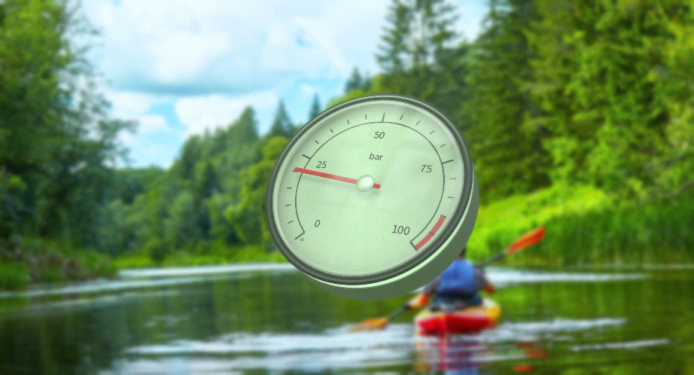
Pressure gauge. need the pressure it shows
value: 20 bar
